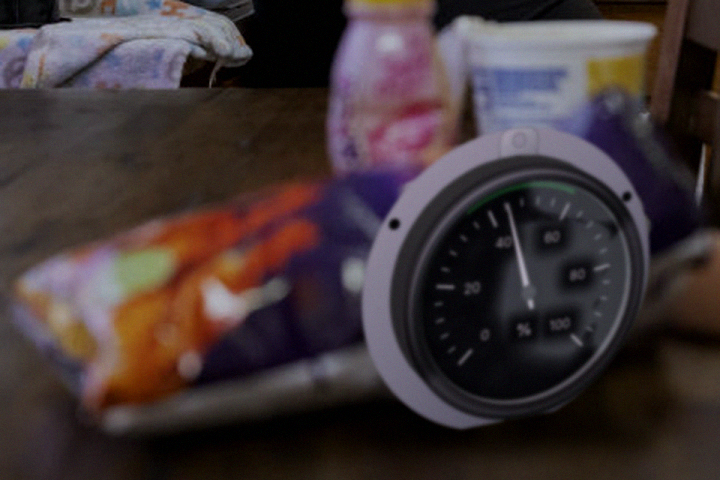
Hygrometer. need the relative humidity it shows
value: 44 %
